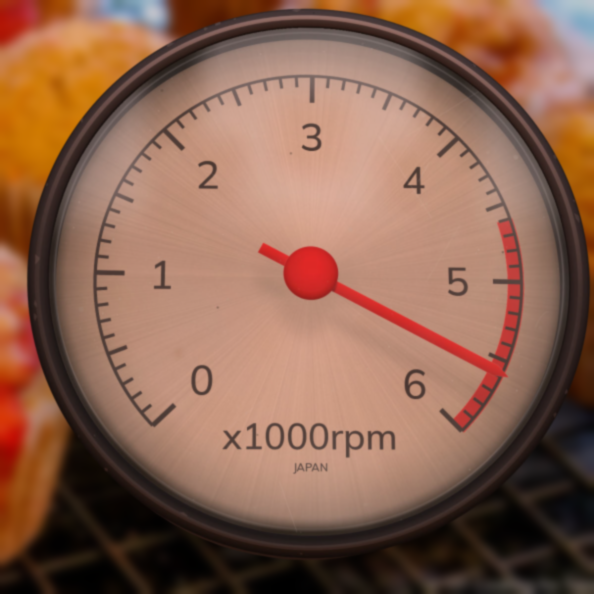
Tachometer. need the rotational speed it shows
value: 5600 rpm
